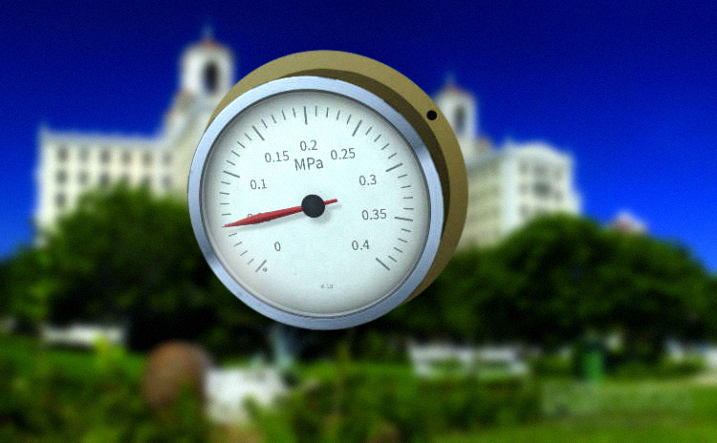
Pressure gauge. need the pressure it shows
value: 0.05 MPa
